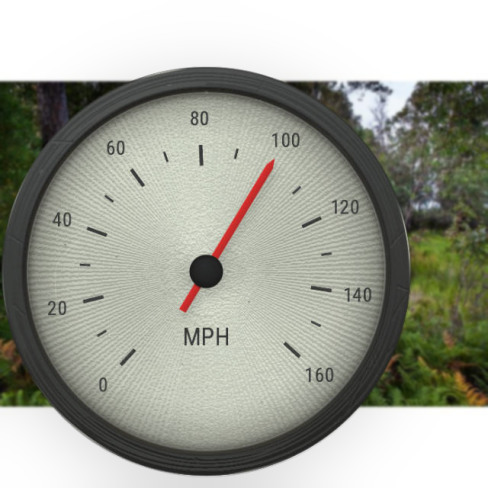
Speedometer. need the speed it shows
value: 100 mph
